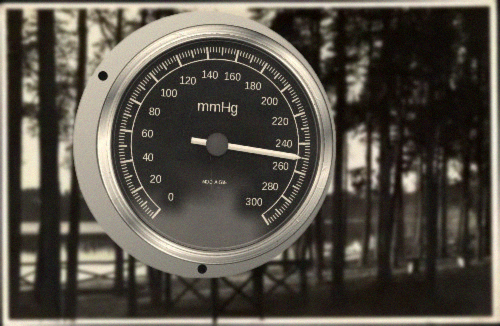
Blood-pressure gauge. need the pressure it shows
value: 250 mmHg
